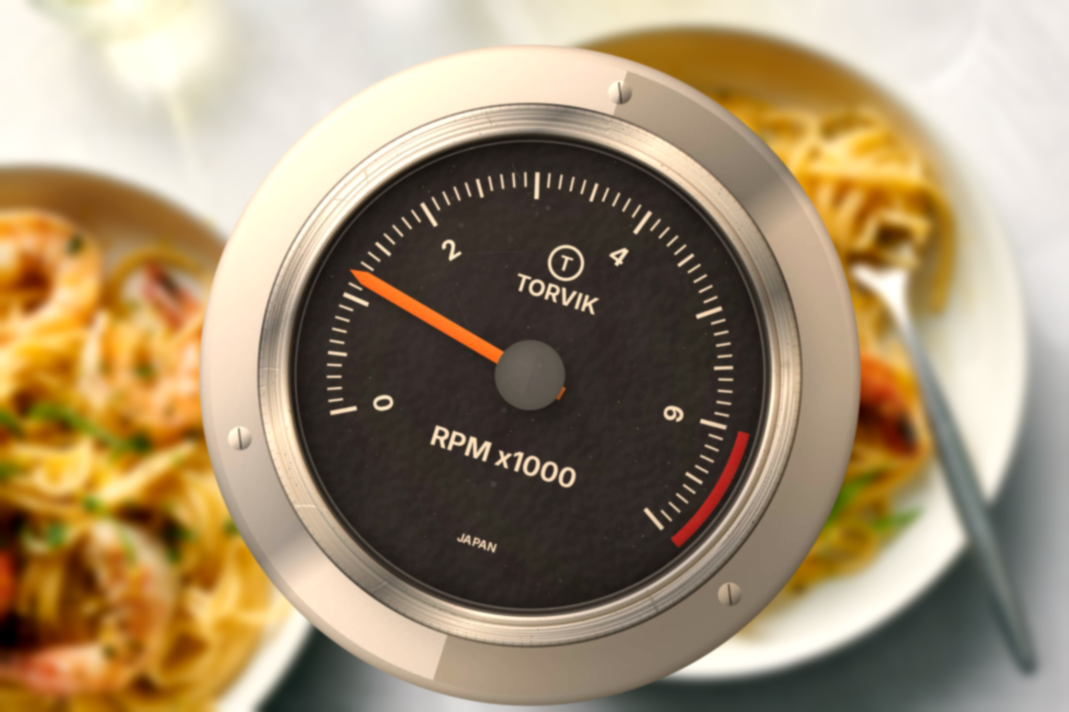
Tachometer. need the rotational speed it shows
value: 1200 rpm
